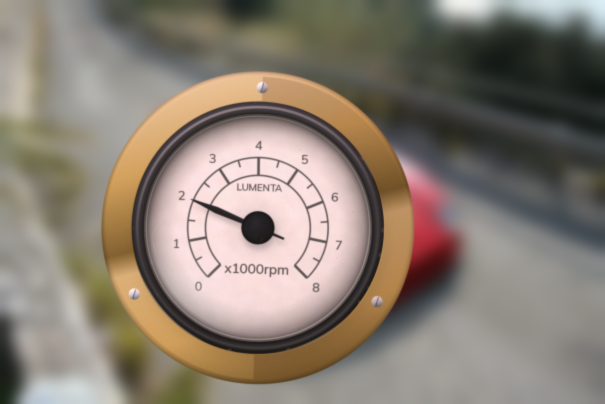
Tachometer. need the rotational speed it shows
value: 2000 rpm
